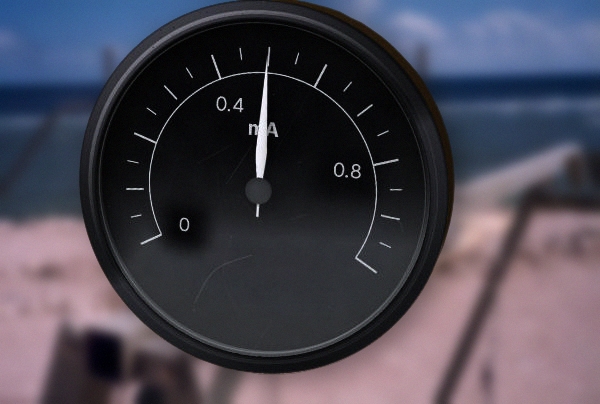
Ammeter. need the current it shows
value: 0.5 mA
